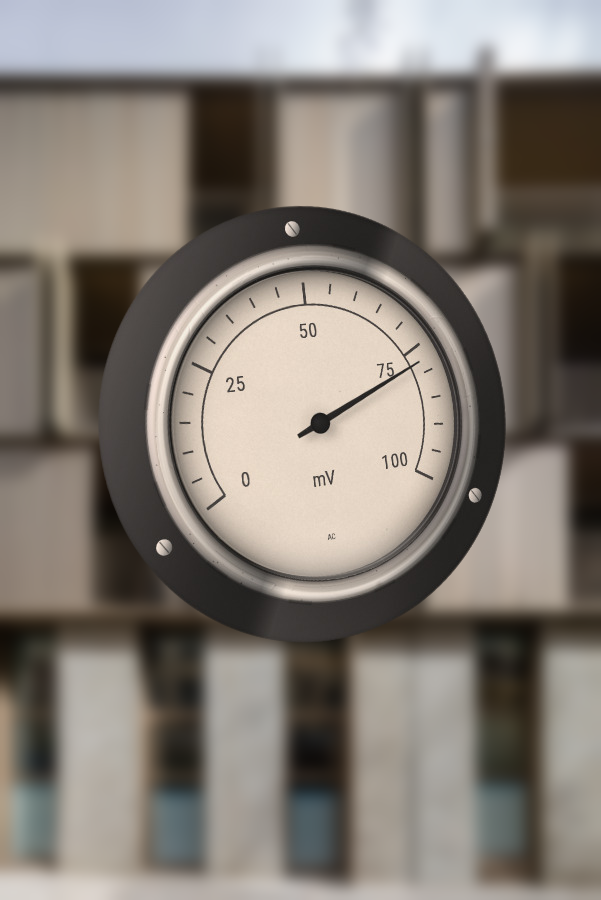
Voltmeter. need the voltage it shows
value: 77.5 mV
